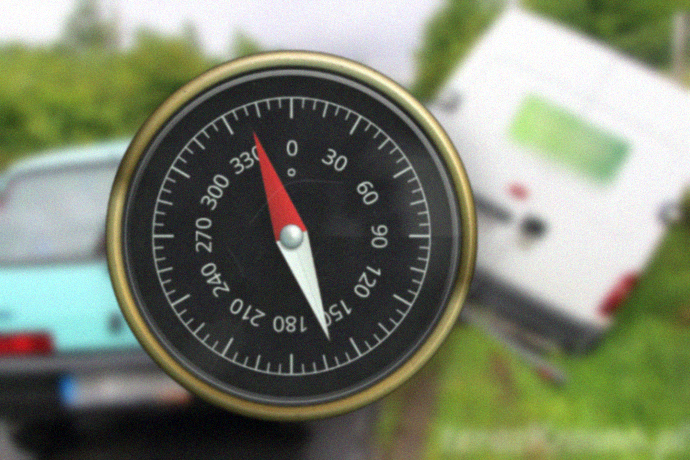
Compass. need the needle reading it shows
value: 340 °
